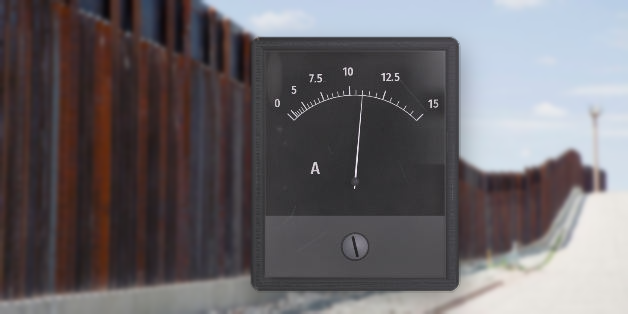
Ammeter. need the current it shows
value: 11 A
